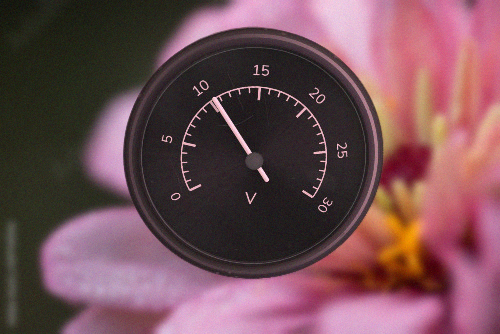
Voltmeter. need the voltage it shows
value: 10.5 V
